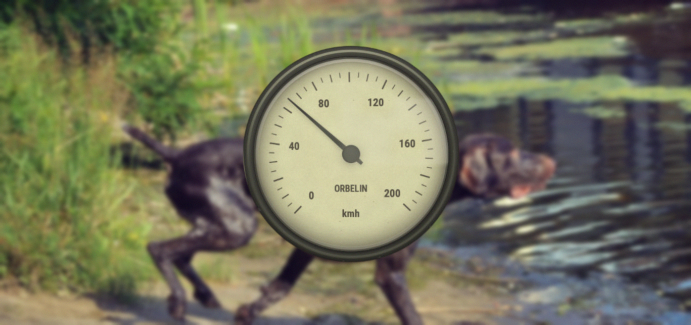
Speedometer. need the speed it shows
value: 65 km/h
